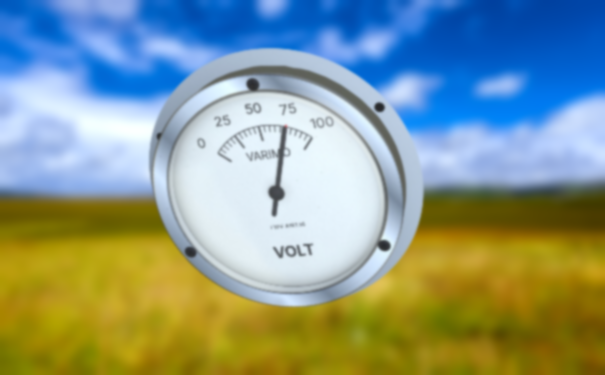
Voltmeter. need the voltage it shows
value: 75 V
